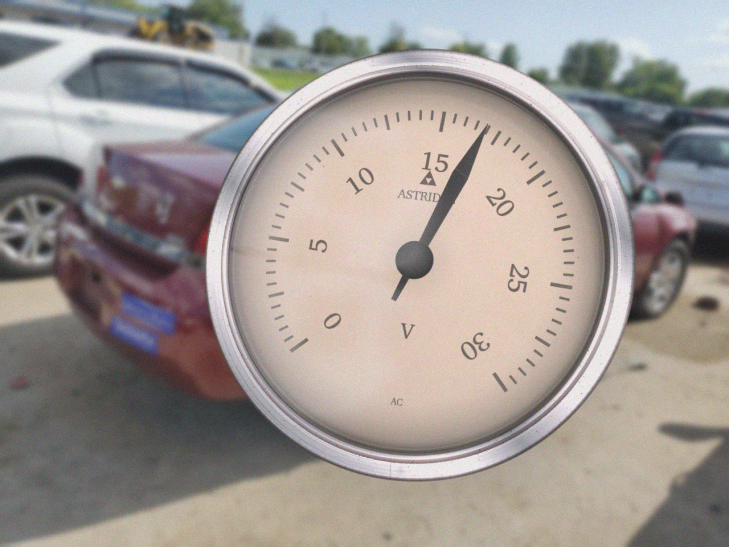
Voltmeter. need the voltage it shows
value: 17 V
